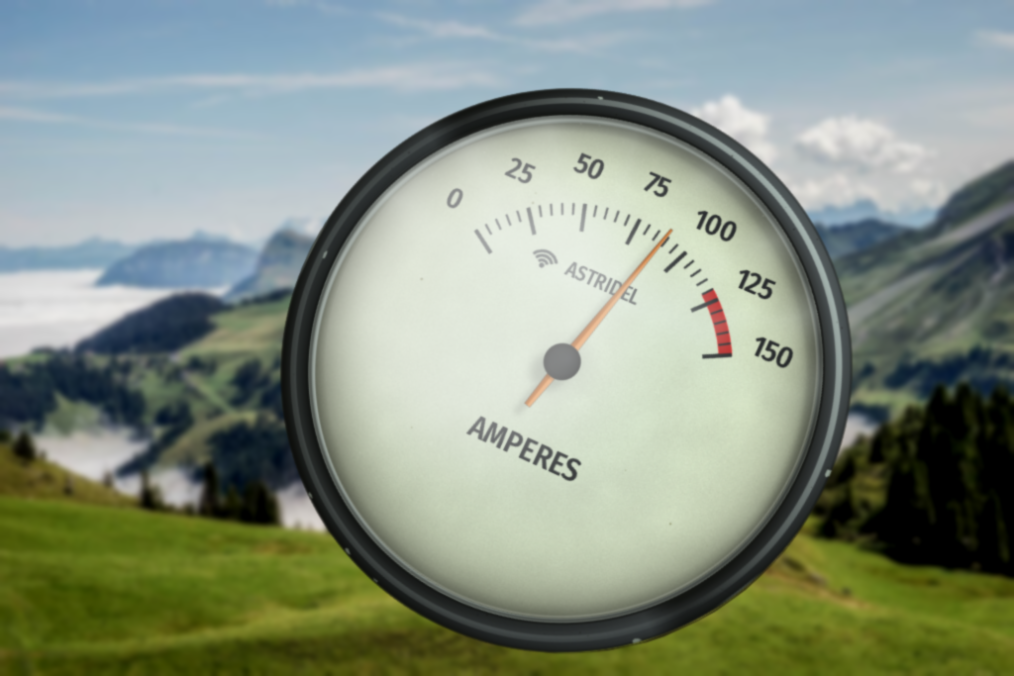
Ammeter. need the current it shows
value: 90 A
